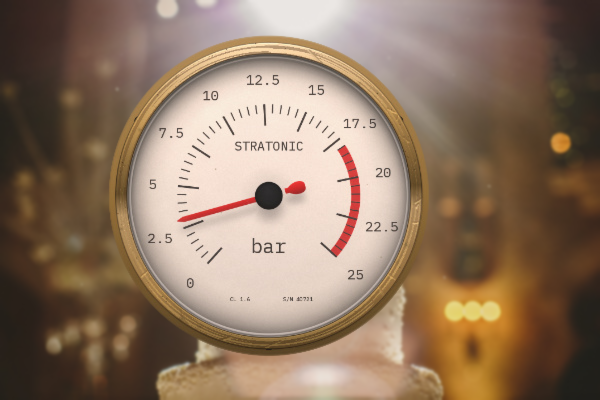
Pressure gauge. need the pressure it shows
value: 3 bar
